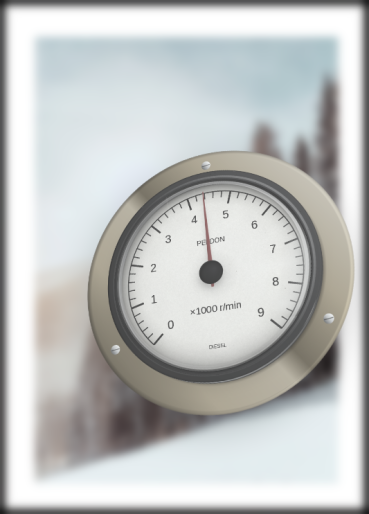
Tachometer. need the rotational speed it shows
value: 4400 rpm
